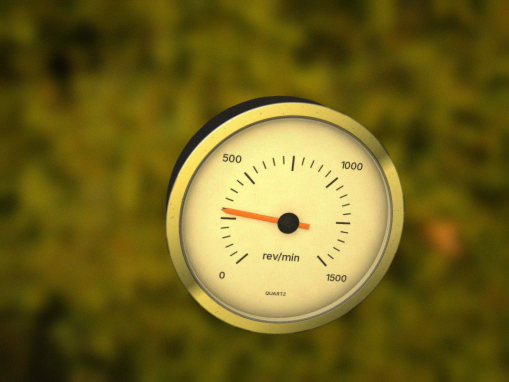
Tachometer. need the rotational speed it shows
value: 300 rpm
